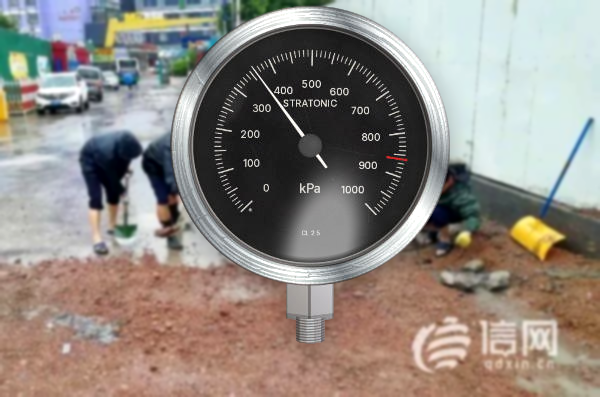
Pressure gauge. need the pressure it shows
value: 360 kPa
